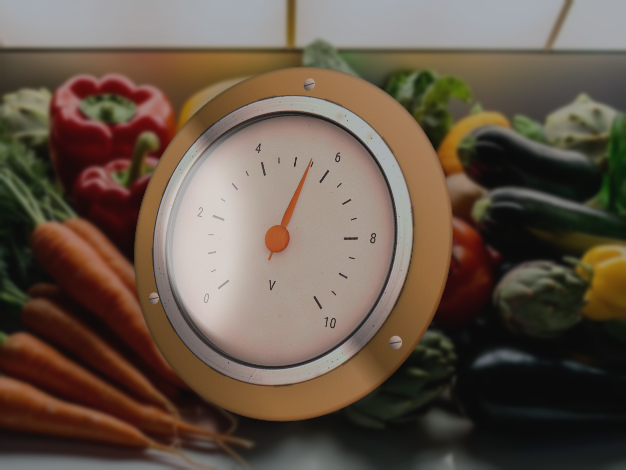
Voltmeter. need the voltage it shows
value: 5.5 V
